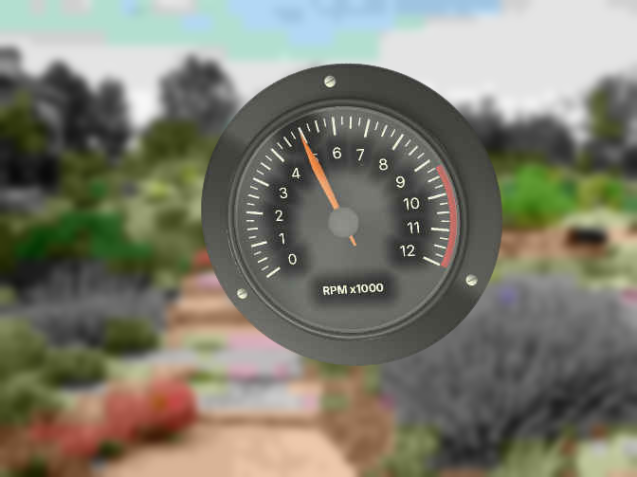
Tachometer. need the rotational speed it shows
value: 5000 rpm
